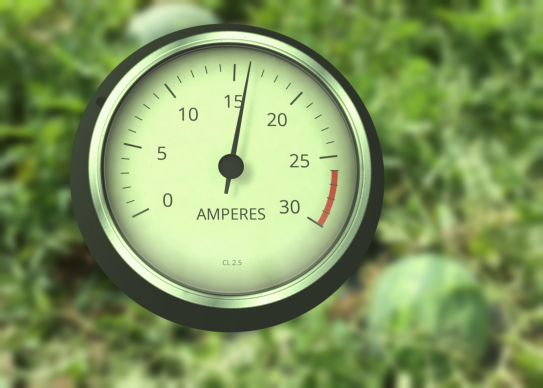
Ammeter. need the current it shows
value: 16 A
